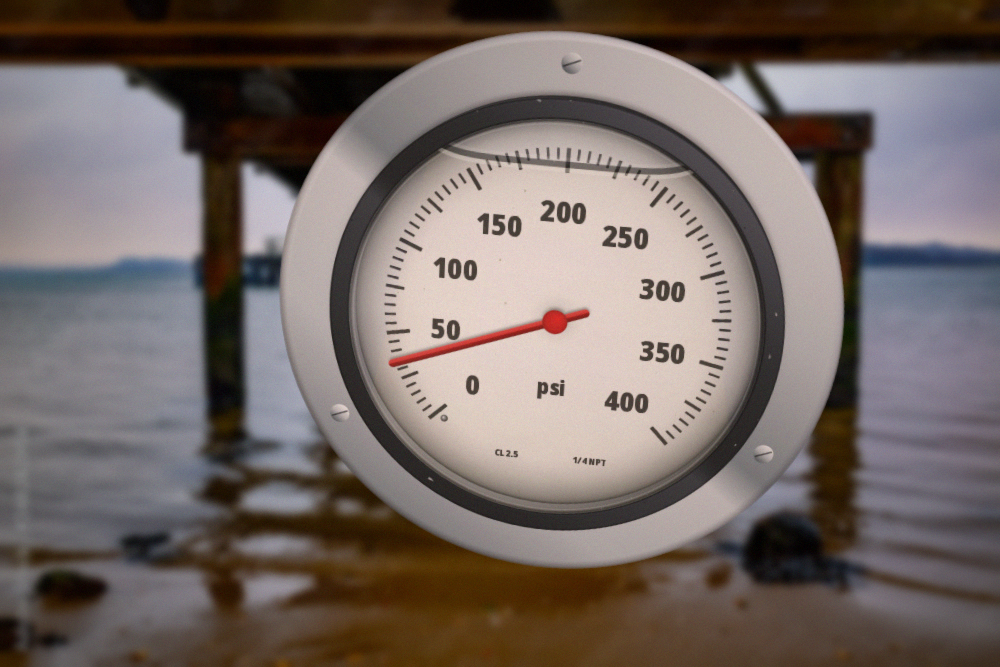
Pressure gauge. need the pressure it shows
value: 35 psi
